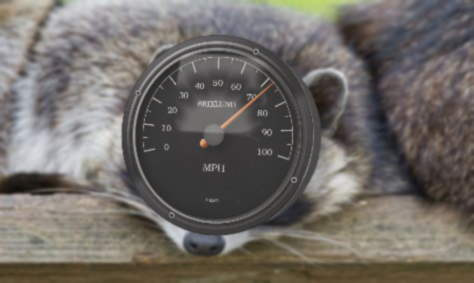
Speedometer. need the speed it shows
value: 72.5 mph
